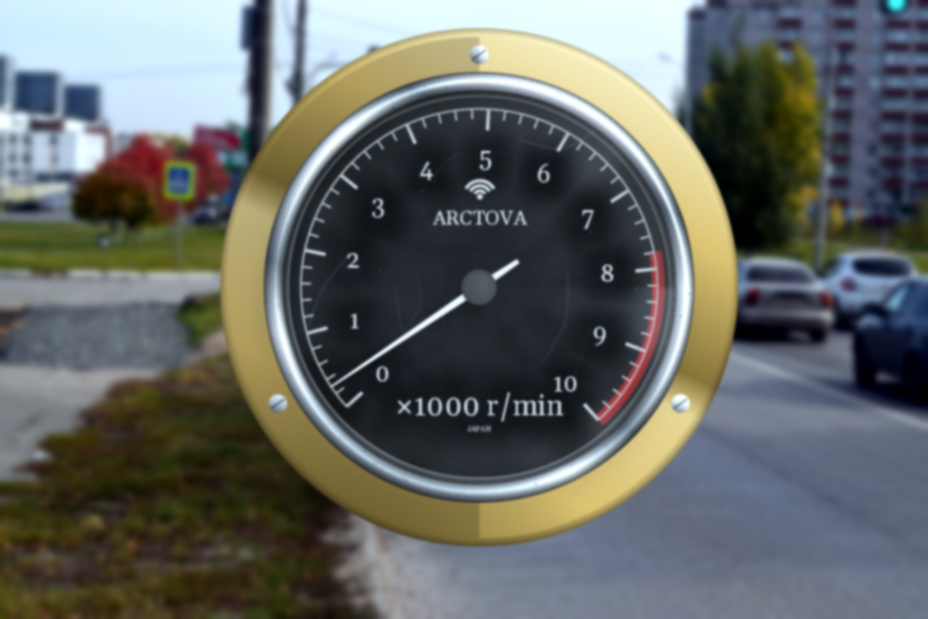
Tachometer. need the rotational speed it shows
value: 300 rpm
